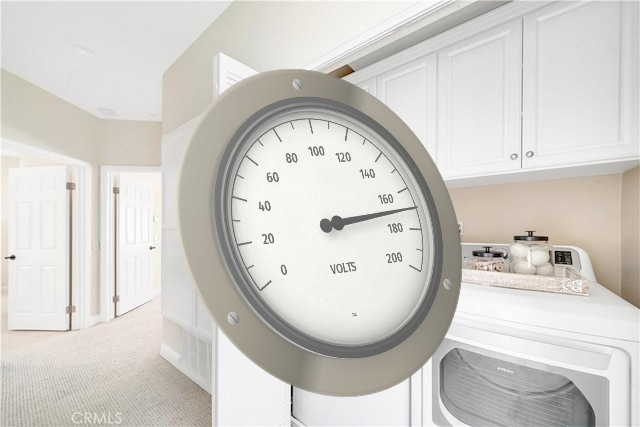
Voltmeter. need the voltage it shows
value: 170 V
